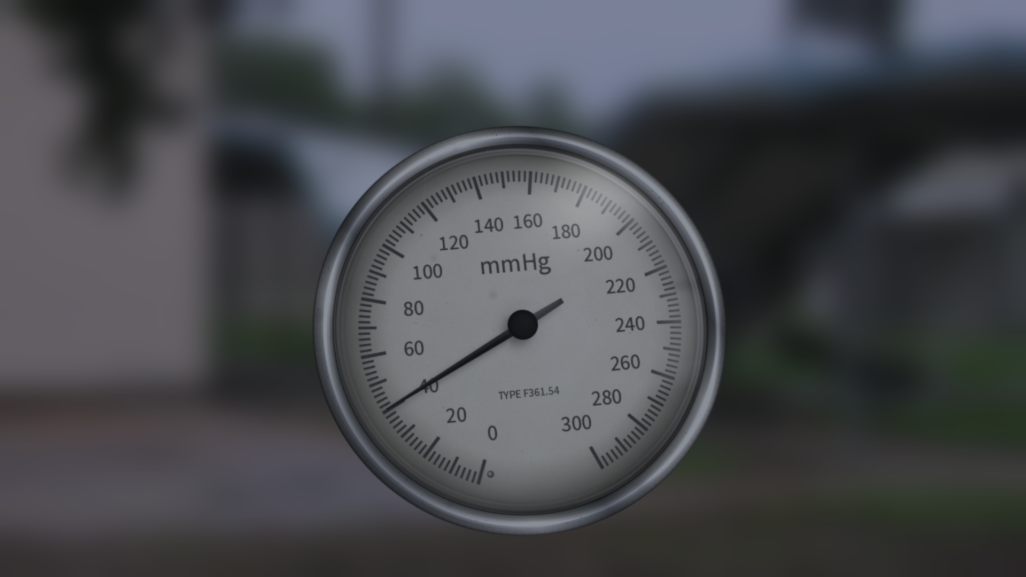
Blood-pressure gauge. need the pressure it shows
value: 40 mmHg
